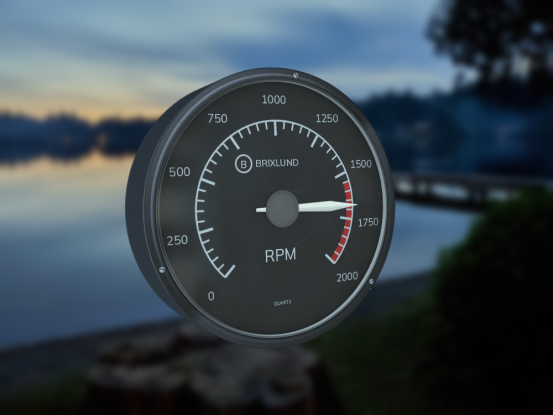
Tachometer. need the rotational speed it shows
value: 1675 rpm
